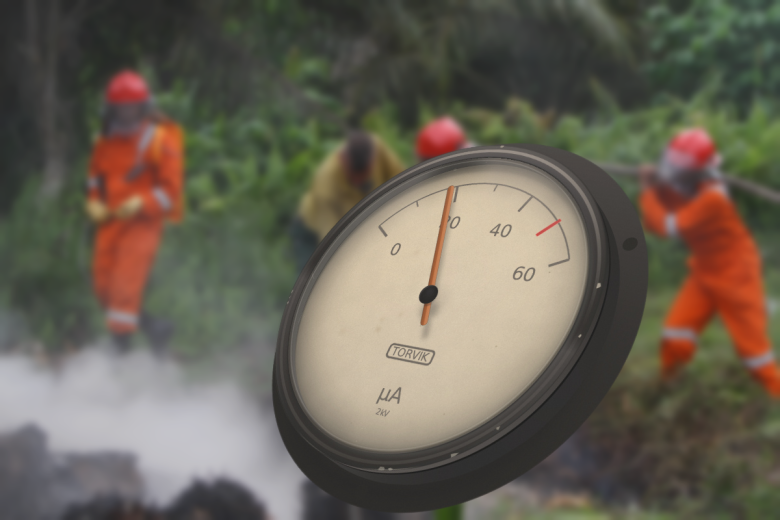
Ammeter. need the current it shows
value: 20 µA
